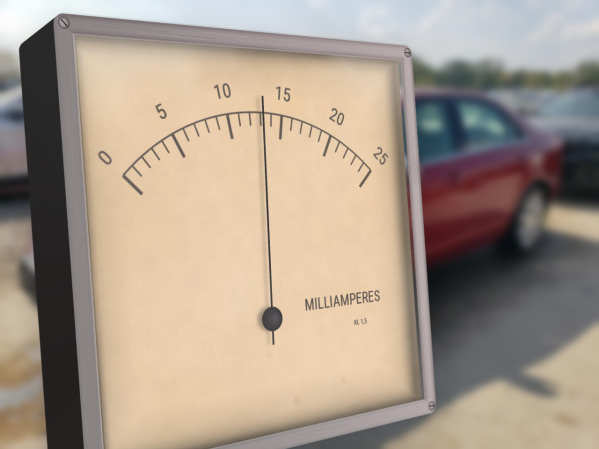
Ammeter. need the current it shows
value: 13 mA
